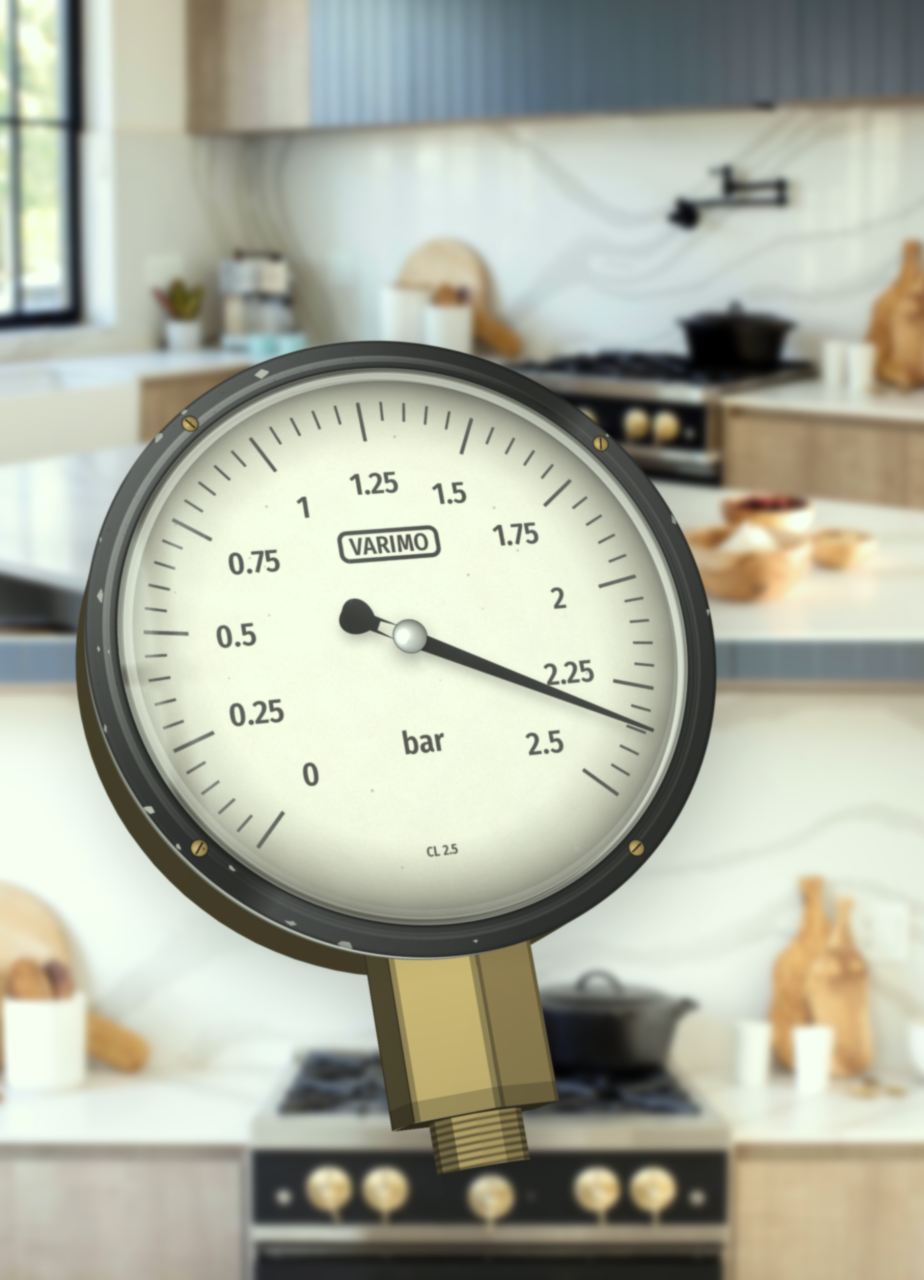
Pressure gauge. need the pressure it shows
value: 2.35 bar
